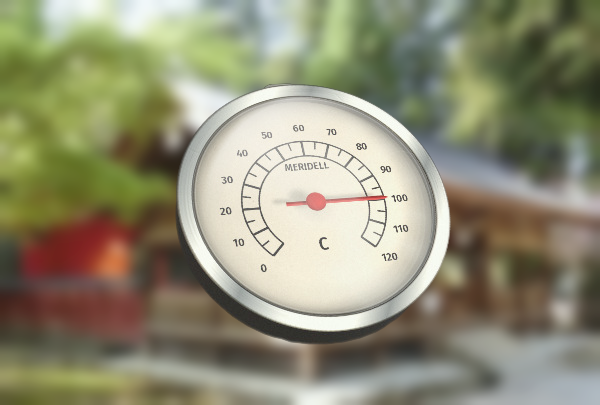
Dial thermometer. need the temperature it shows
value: 100 °C
